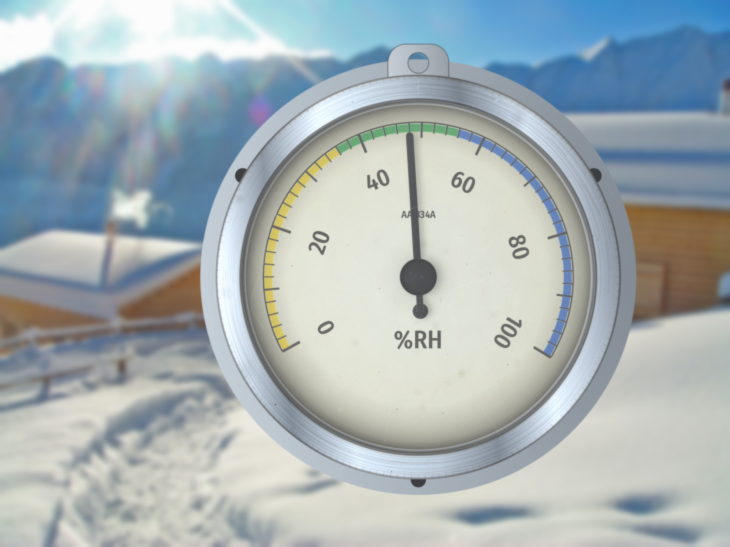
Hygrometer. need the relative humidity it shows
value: 48 %
